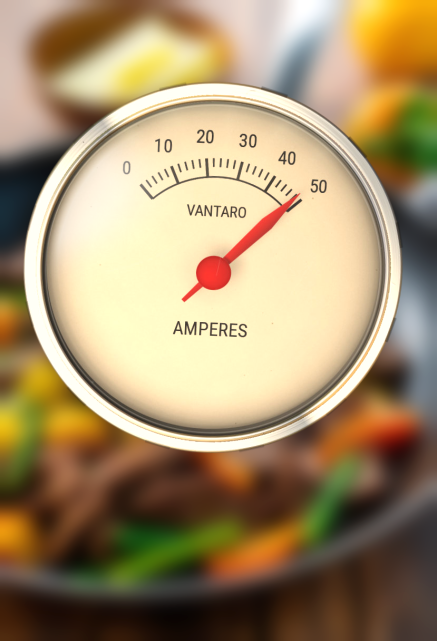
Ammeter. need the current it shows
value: 48 A
